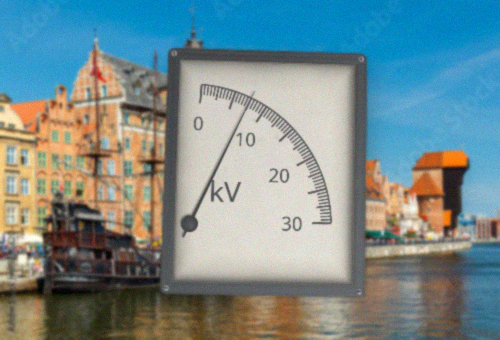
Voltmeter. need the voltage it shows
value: 7.5 kV
